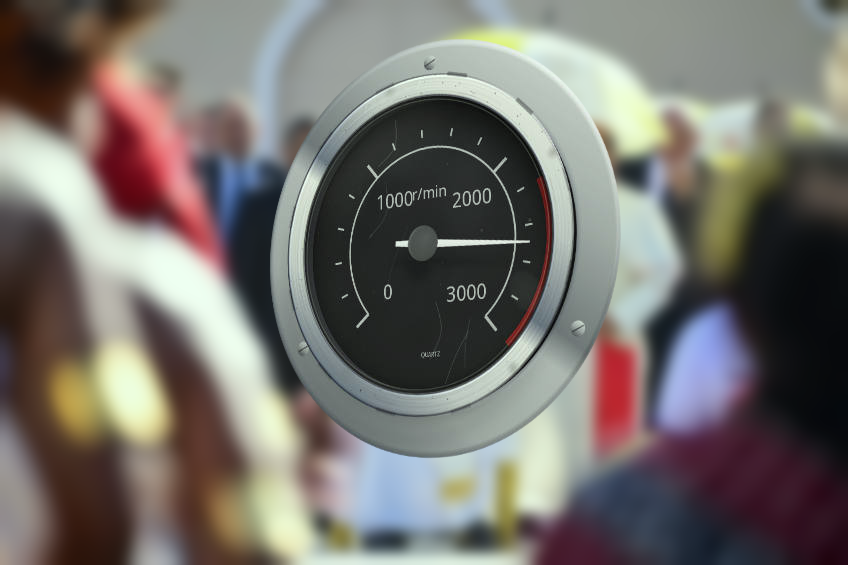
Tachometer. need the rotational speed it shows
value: 2500 rpm
